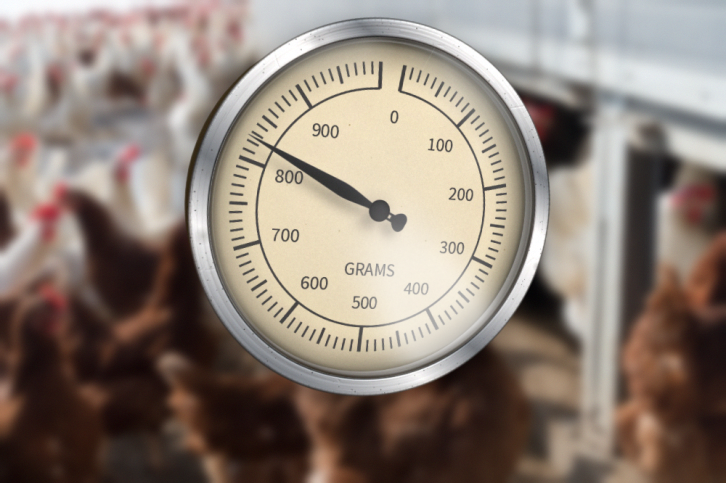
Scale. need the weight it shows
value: 825 g
